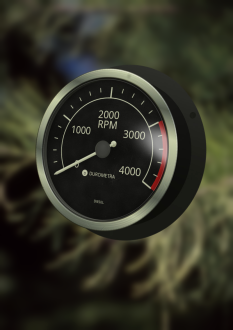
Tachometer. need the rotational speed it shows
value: 0 rpm
